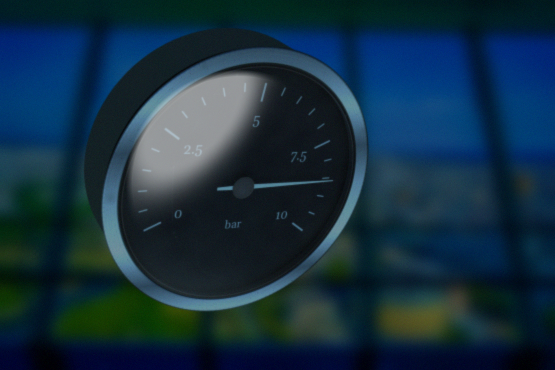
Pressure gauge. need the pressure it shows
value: 8.5 bar
